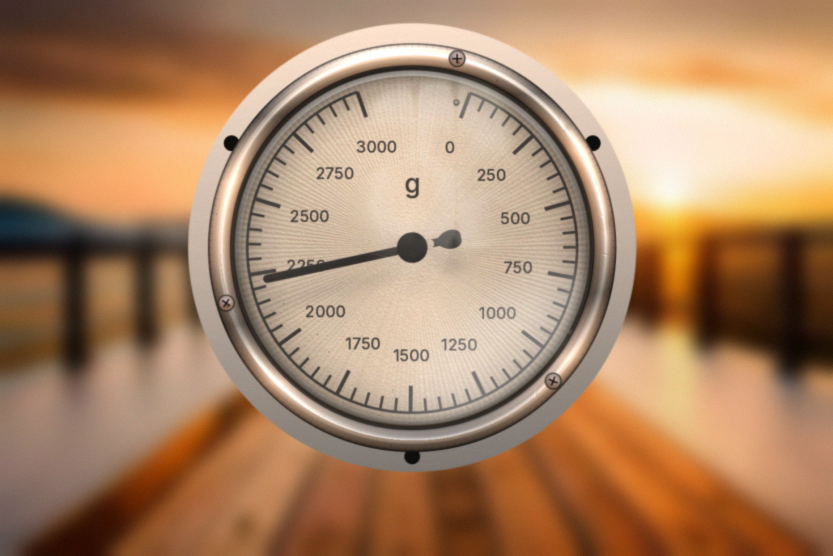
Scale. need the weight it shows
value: 2225 g
